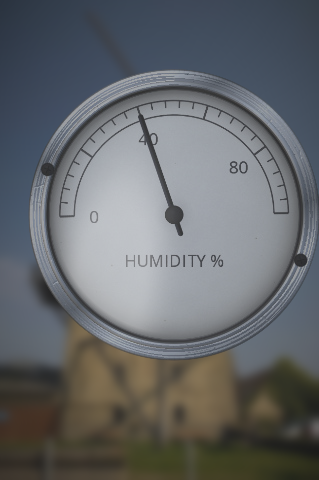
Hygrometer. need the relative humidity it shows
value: 40 %
